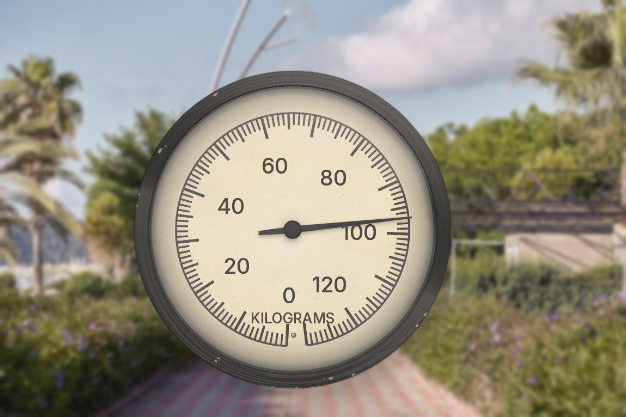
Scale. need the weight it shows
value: 97 kg
